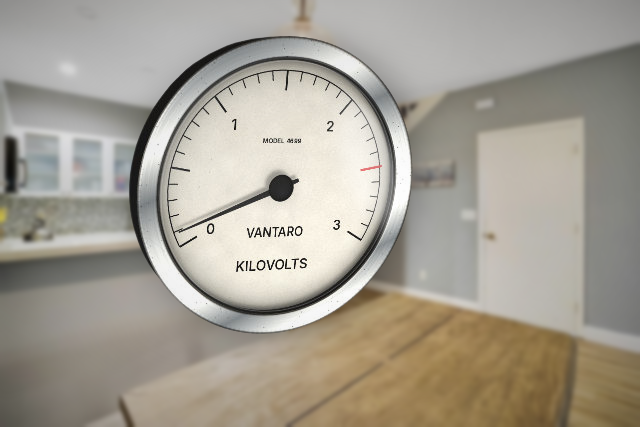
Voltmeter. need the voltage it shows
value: 0.1 kV
